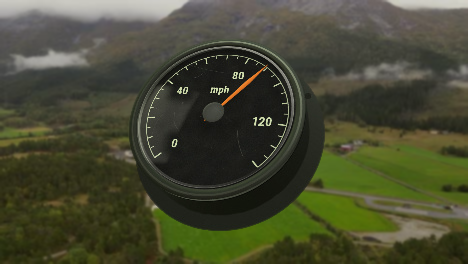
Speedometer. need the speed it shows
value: 90 mph
